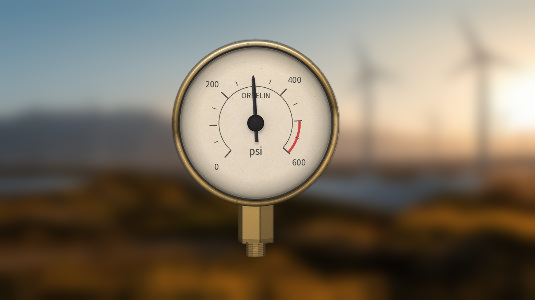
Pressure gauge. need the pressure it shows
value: 300 psi
